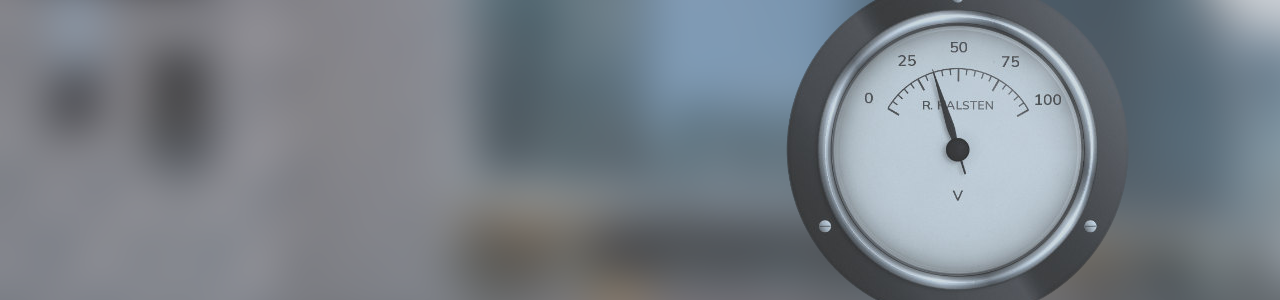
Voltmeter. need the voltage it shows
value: 35 V
